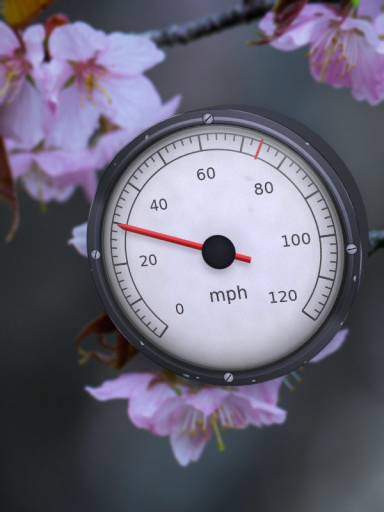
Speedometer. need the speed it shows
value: 30 mph
